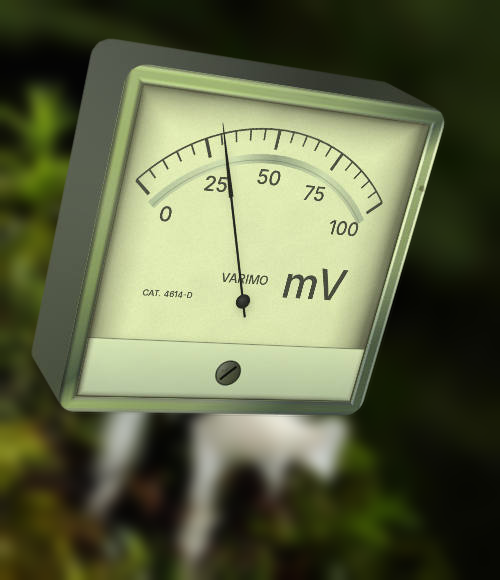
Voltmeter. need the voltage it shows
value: 30 mV
